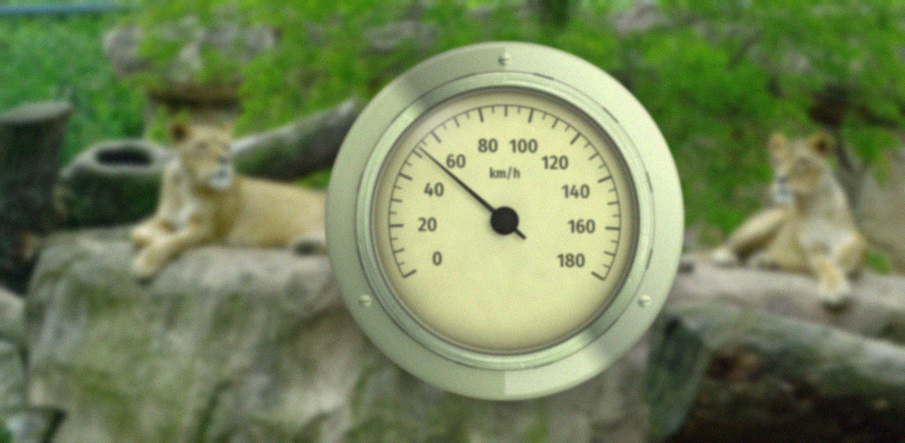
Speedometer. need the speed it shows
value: 52.5 km/h
